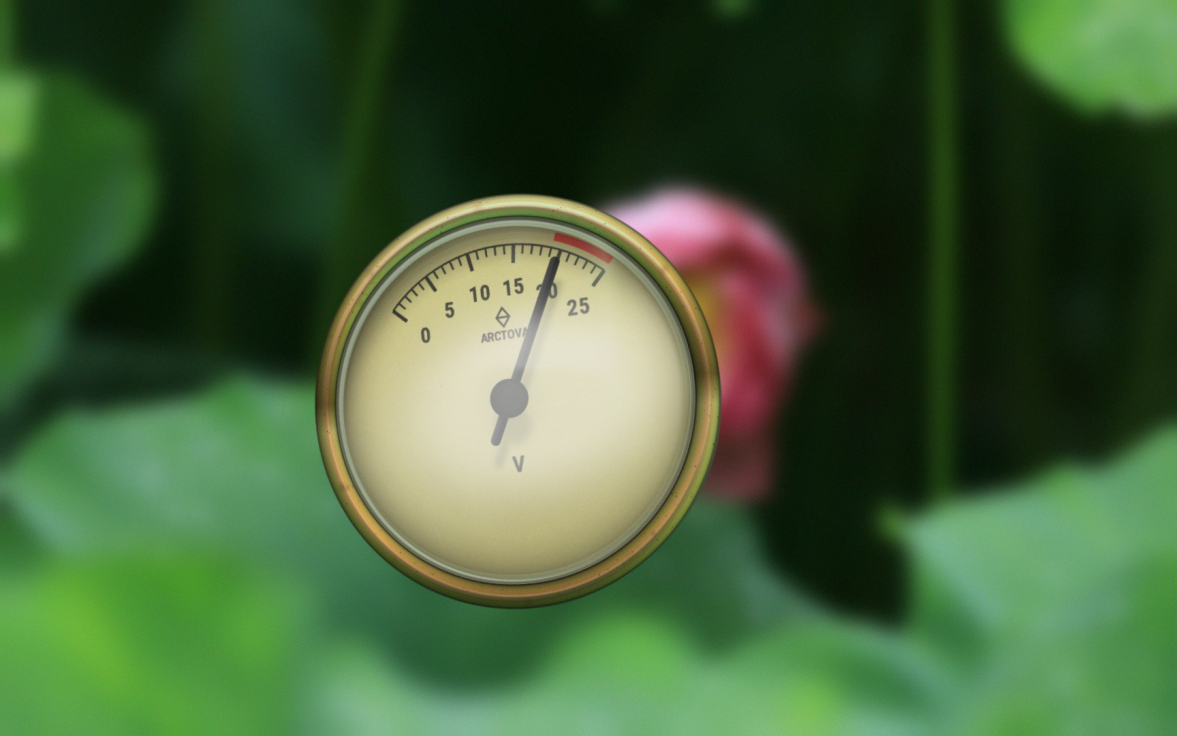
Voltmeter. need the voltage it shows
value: 20 V
